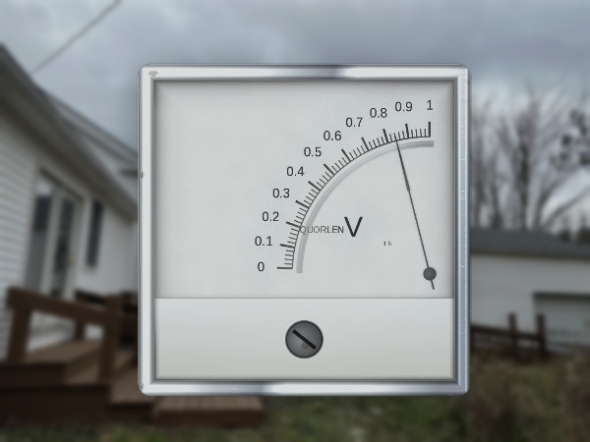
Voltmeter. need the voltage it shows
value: 0.84 V
